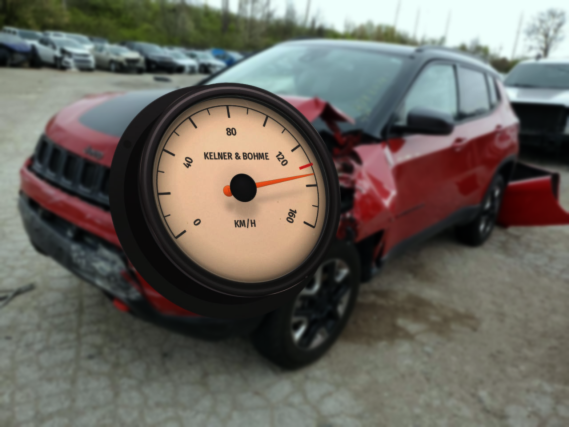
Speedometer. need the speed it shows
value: 135 km/h
